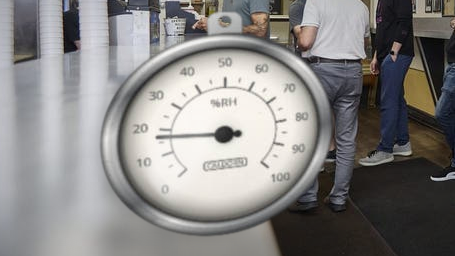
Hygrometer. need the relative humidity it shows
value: 17.5 %
